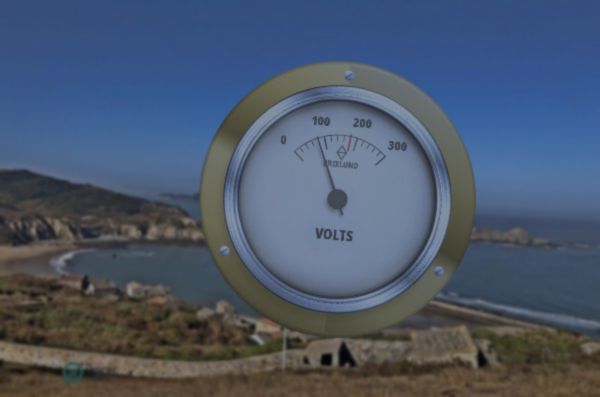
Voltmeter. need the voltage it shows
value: 80 V
